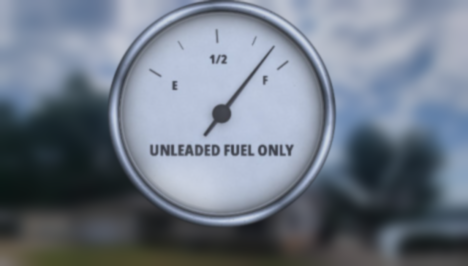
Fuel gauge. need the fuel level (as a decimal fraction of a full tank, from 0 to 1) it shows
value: 0.875
